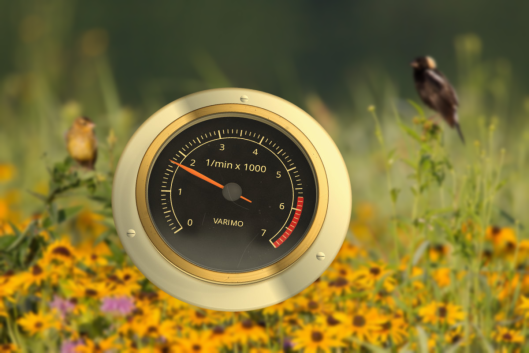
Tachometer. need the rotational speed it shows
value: 1700 rpm
